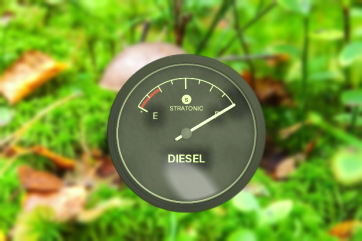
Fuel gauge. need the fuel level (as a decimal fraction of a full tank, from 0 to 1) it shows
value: 1
